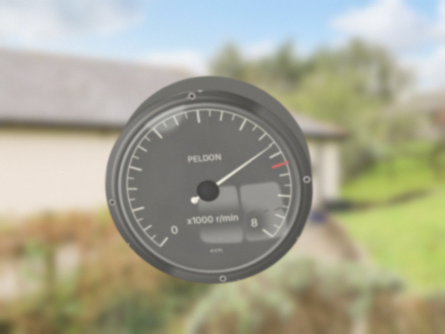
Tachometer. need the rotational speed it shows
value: 5750 rpm
